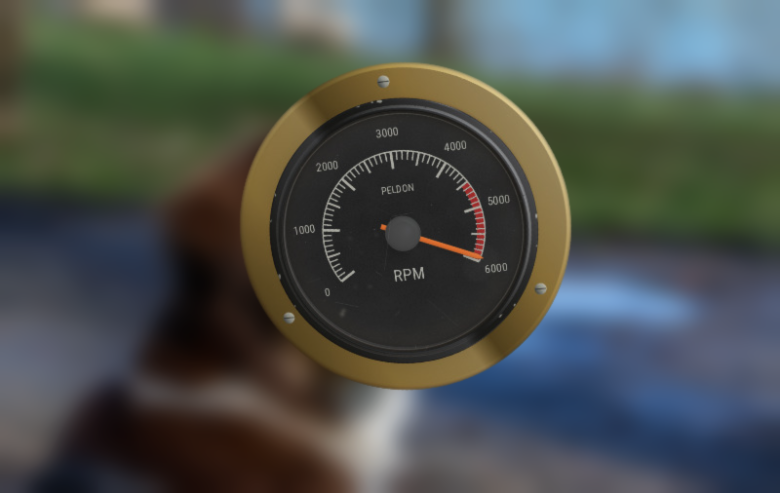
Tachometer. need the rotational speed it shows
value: 5900 rpm
